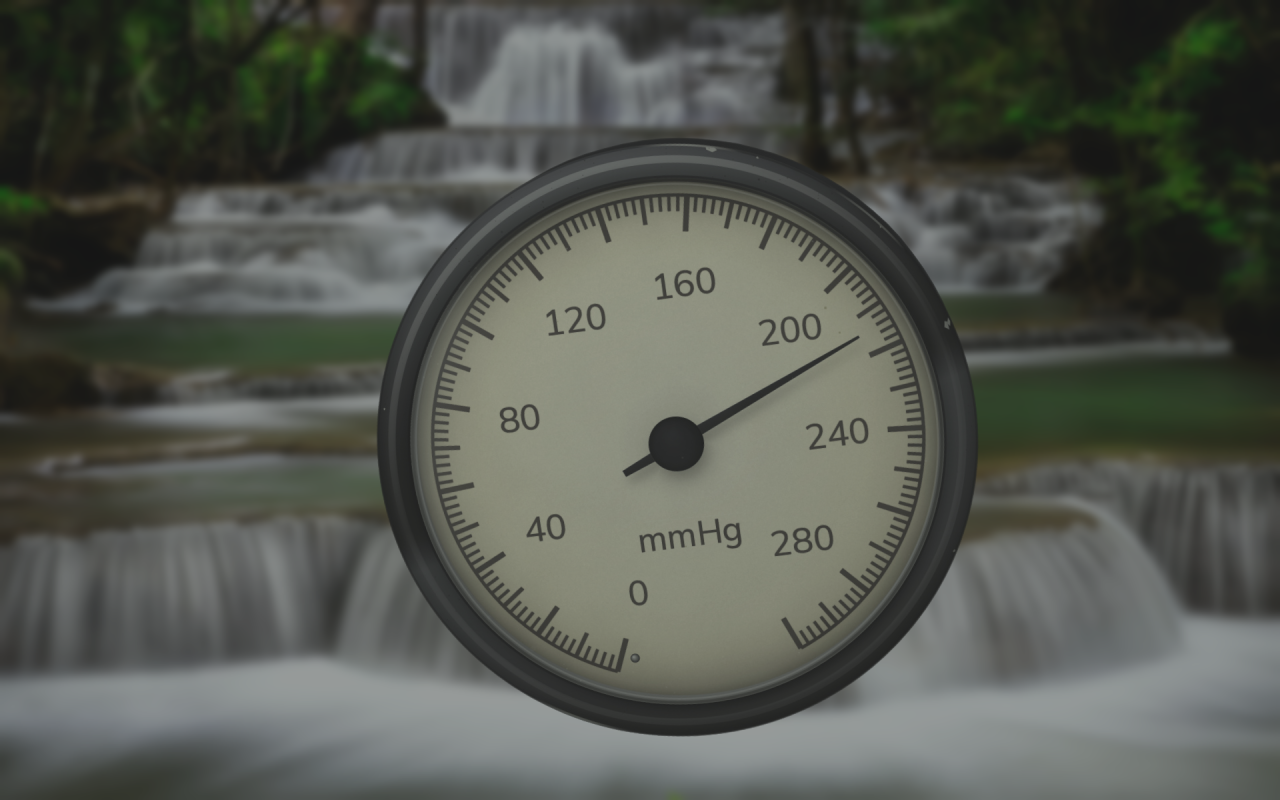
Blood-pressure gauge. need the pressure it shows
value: 214 mmHg
